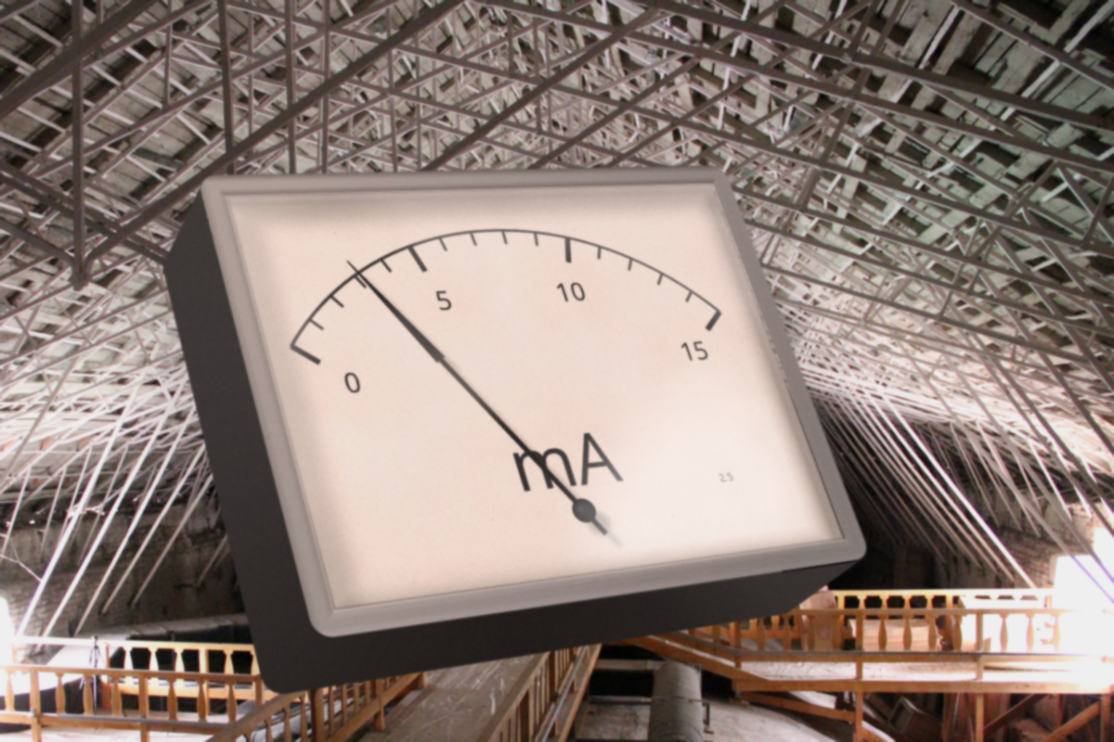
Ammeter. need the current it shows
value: 3 mA
